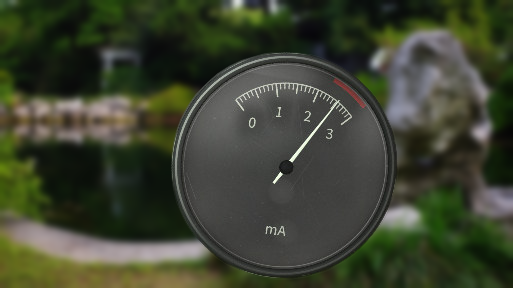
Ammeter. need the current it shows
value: 2.5 mA
